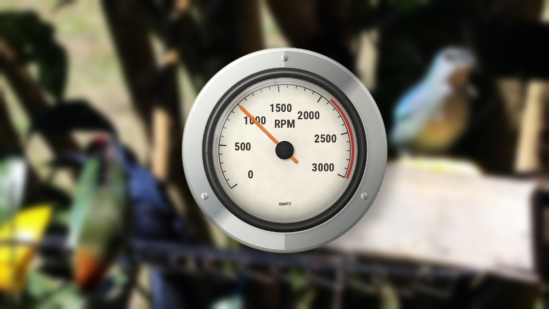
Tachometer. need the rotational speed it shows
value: 1000 rpm
